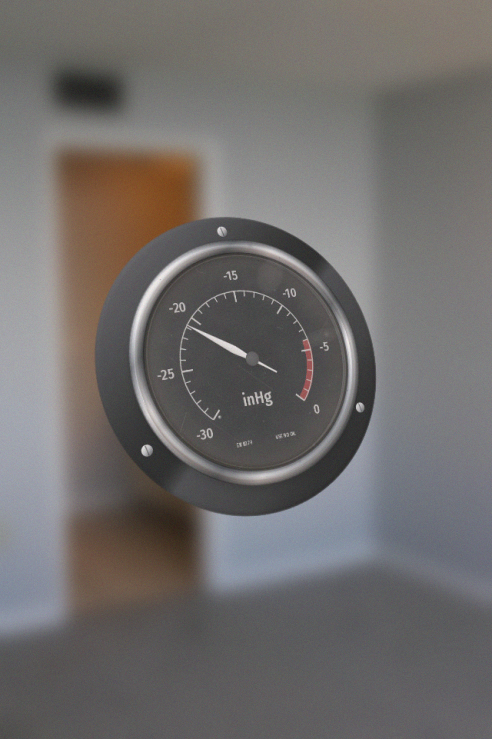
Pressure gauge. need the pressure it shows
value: -21 inHg
